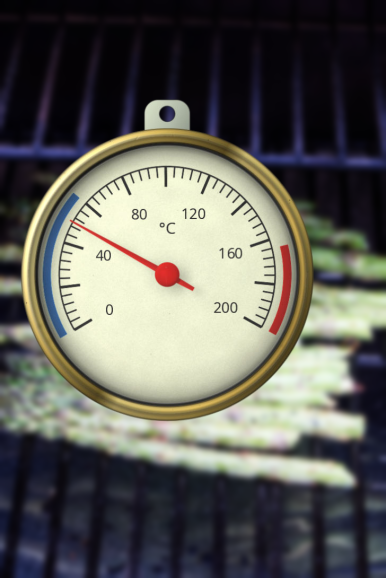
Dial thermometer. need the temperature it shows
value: 50 °C
